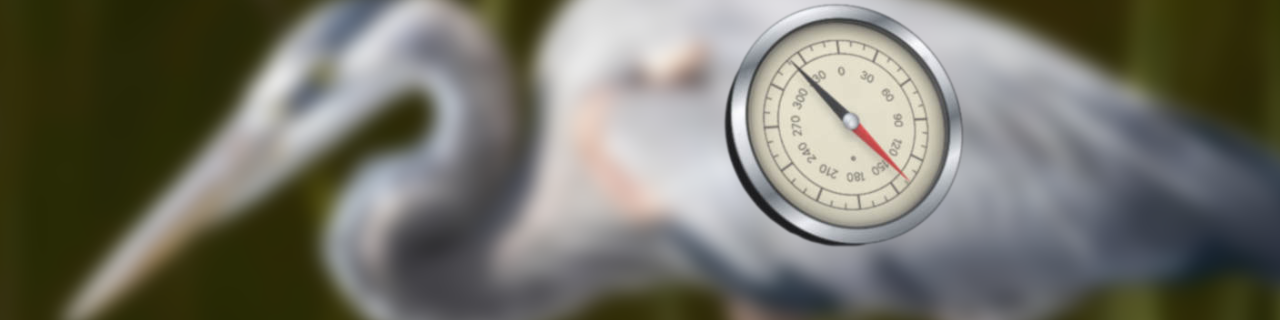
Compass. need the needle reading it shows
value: 140 °
